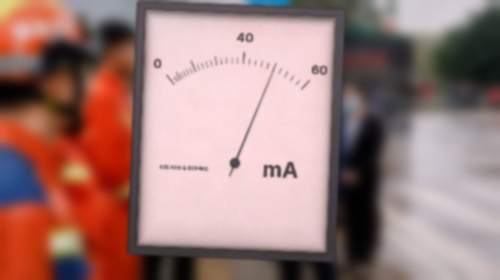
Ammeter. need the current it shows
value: 50 mA
